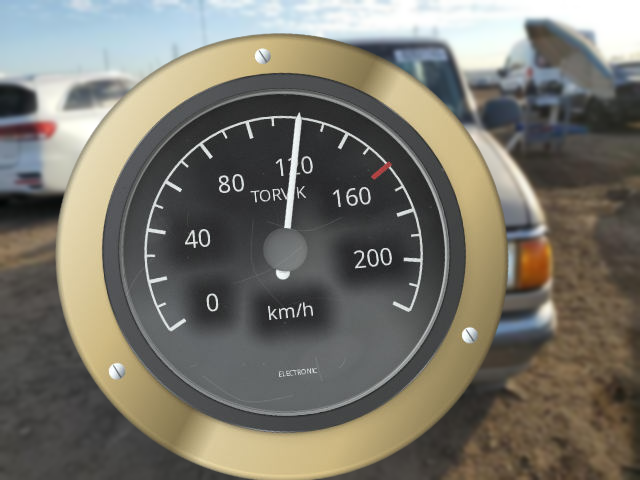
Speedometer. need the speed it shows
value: 120 km/h
